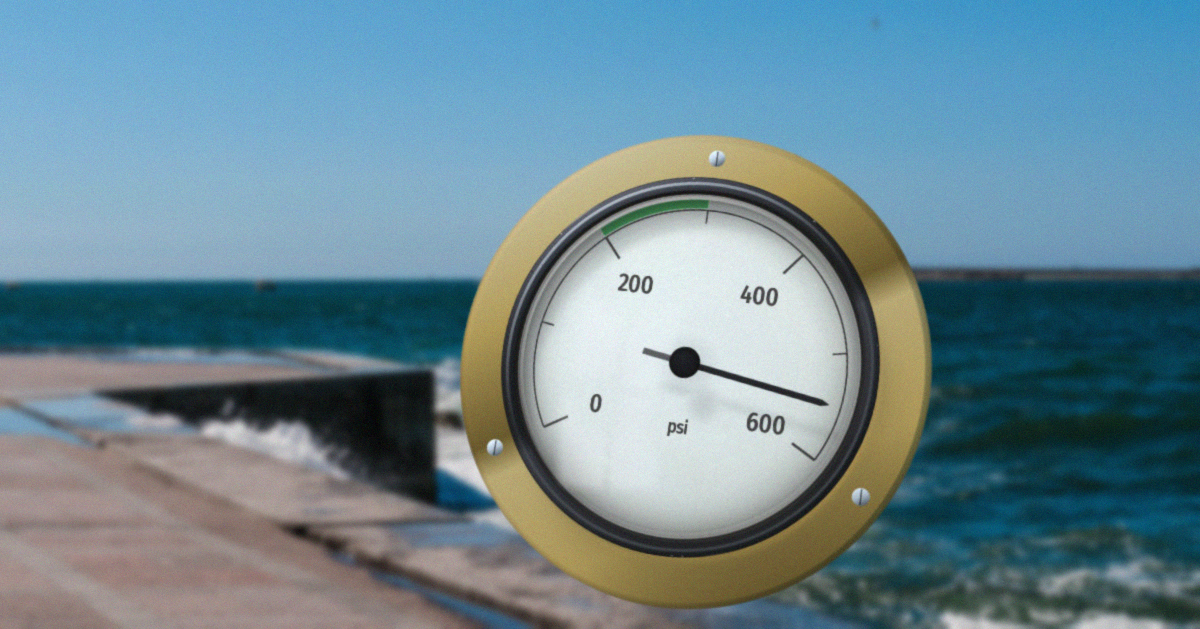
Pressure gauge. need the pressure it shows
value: 550 psi
